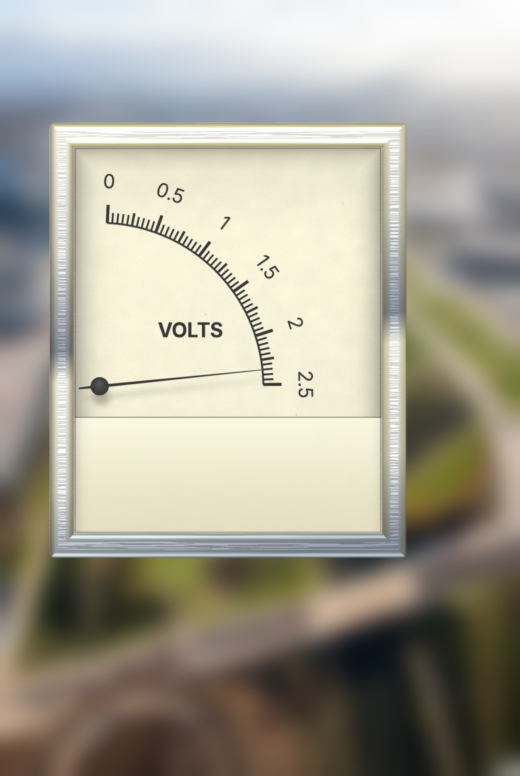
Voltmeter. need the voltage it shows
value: 2.35 V
